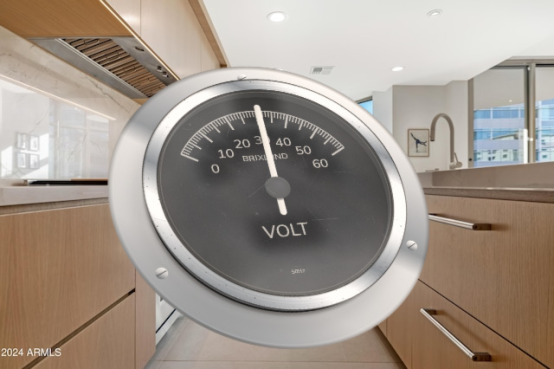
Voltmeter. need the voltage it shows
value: 30 V
